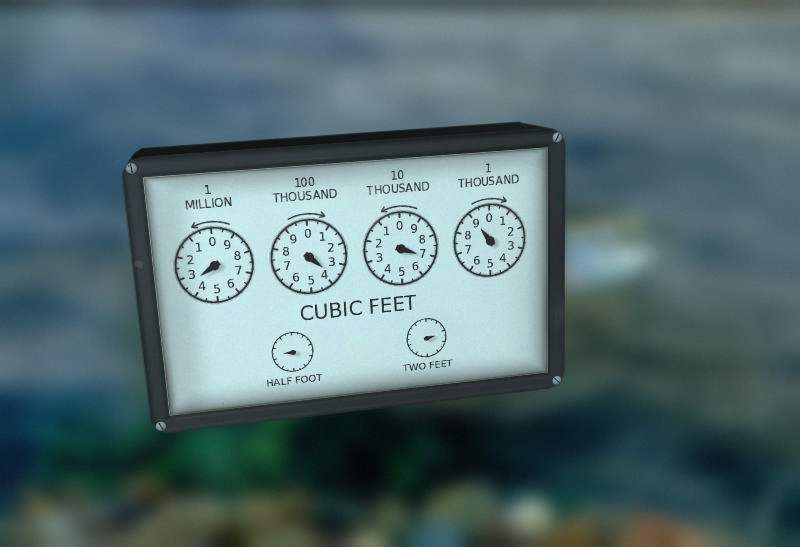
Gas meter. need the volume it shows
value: 336900 ft³
